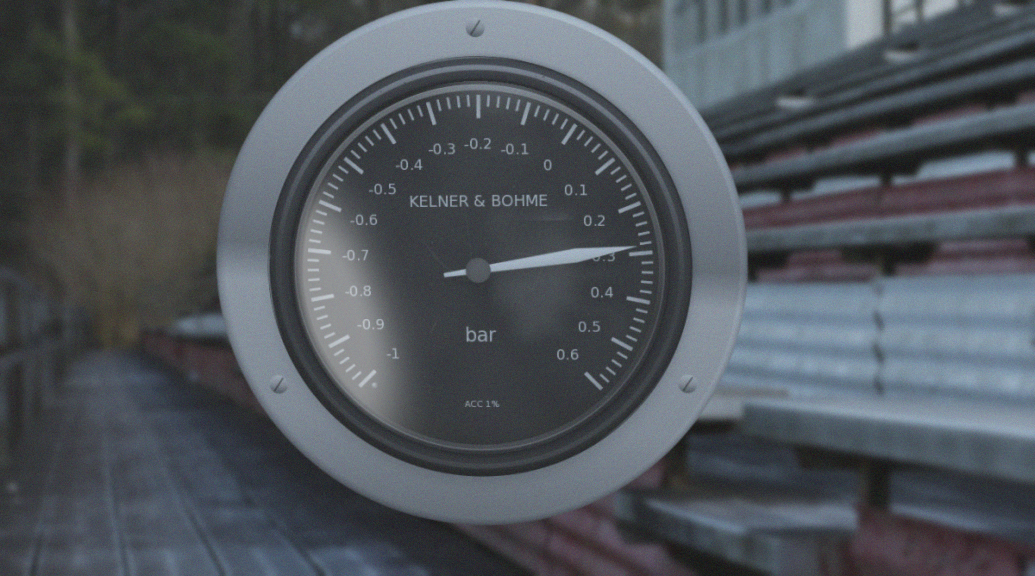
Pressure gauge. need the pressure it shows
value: 0.28 bar
